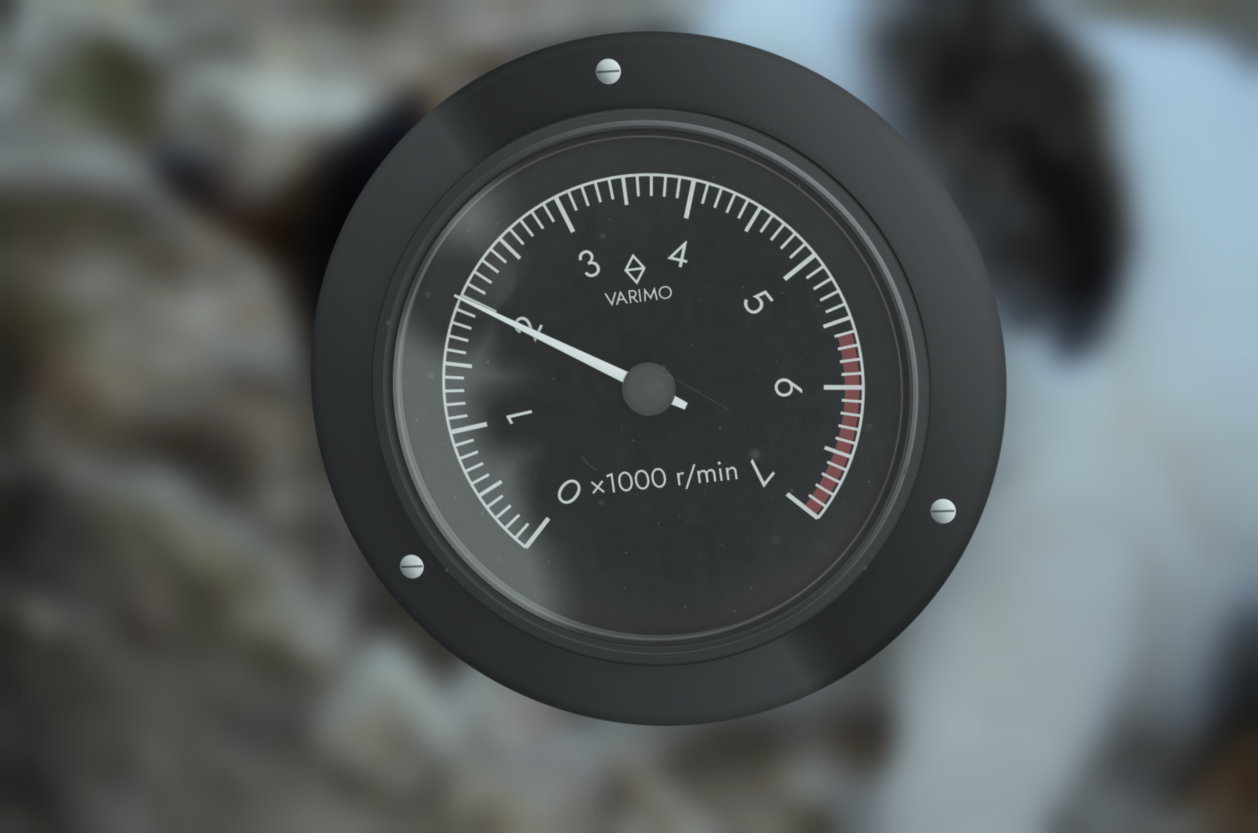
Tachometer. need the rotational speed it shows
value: 2000 rpm
